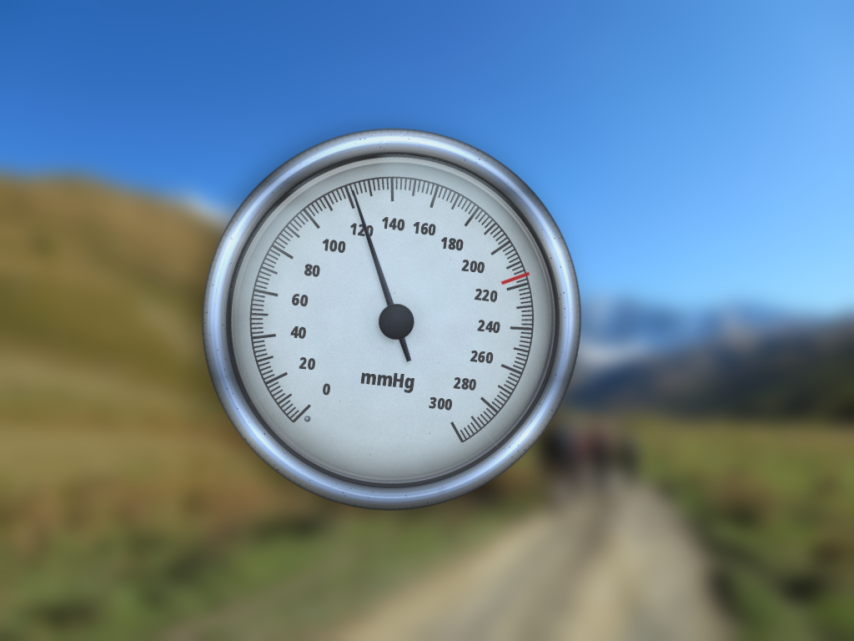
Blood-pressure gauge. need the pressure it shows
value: 122 mmHg
